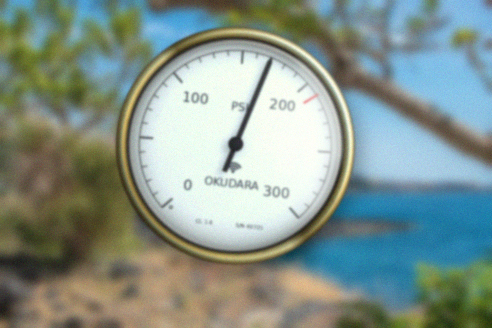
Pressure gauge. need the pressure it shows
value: 170 psi
